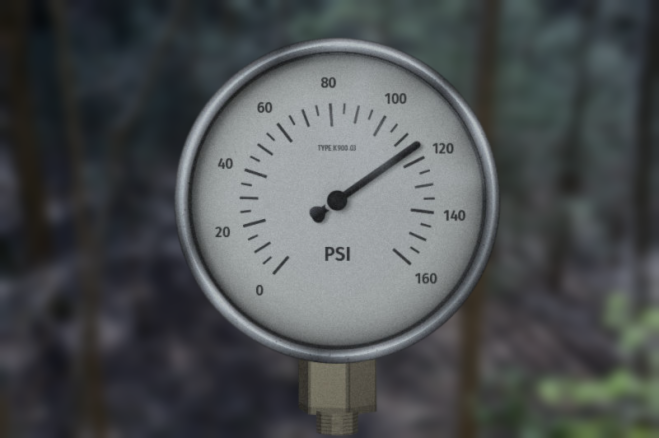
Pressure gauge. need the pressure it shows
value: 115 psi
